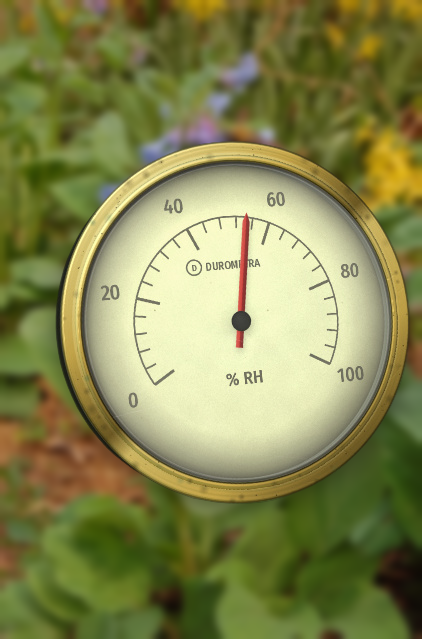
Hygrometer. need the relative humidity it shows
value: 54 %
